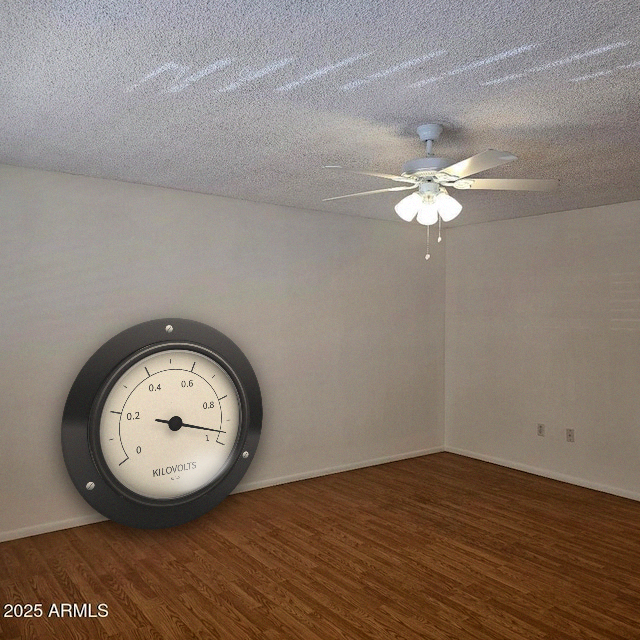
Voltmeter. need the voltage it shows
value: 0.95 kV
